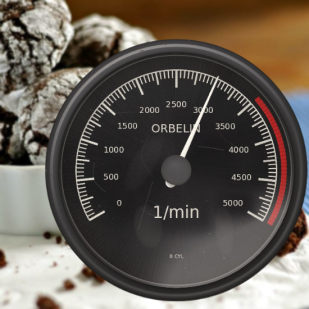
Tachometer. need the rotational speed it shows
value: 3000 rpm
